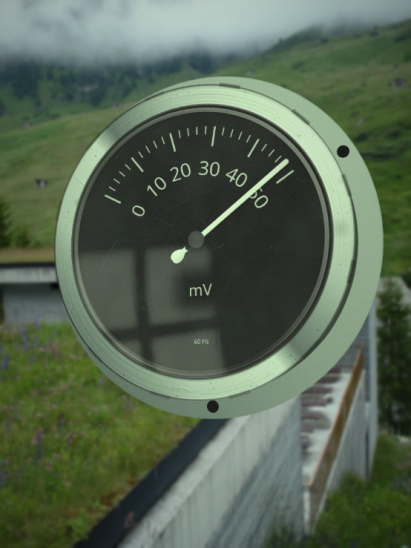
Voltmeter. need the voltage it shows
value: 48 mV
